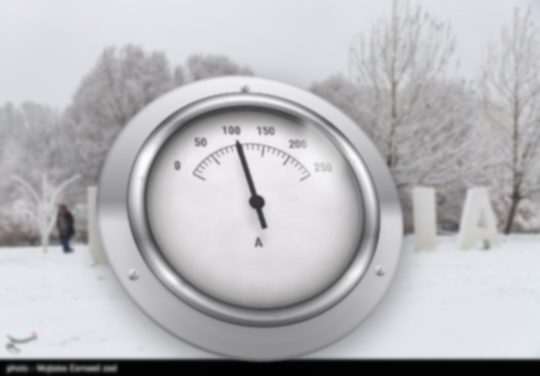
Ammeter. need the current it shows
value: 100 A
